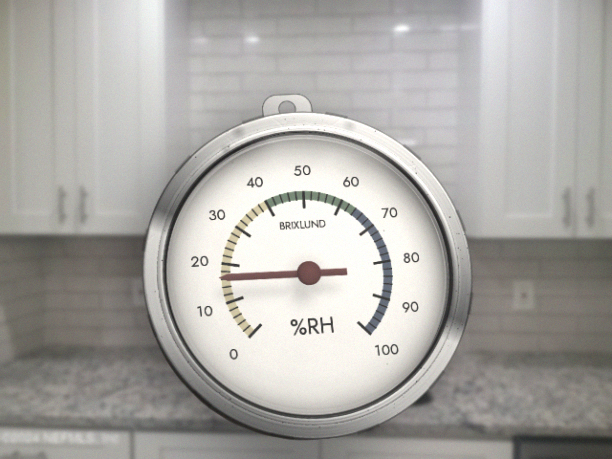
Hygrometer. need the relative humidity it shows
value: 16 %
